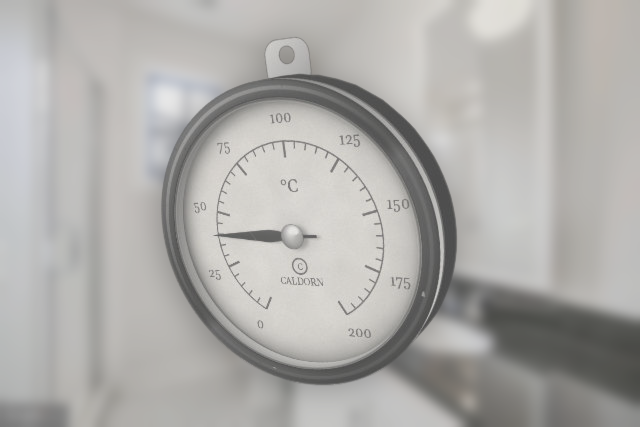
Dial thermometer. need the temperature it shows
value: 40 °C
